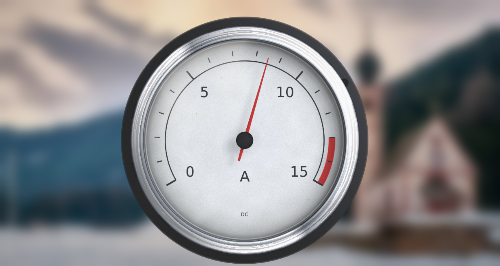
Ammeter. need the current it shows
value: 8.5 A
